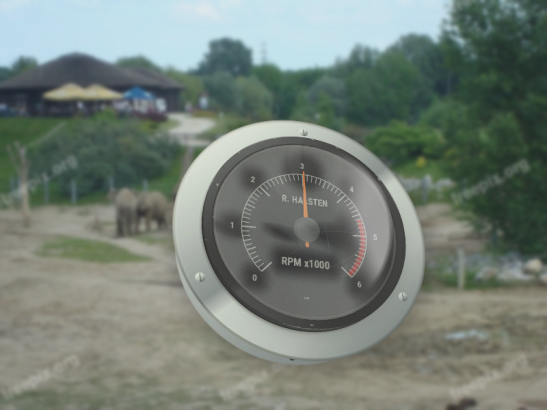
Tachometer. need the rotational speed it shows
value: 3000 rpm
